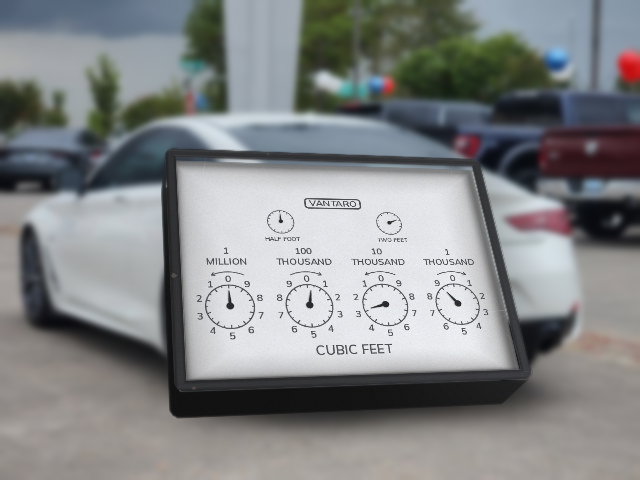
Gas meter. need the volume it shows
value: 2900 ft³
